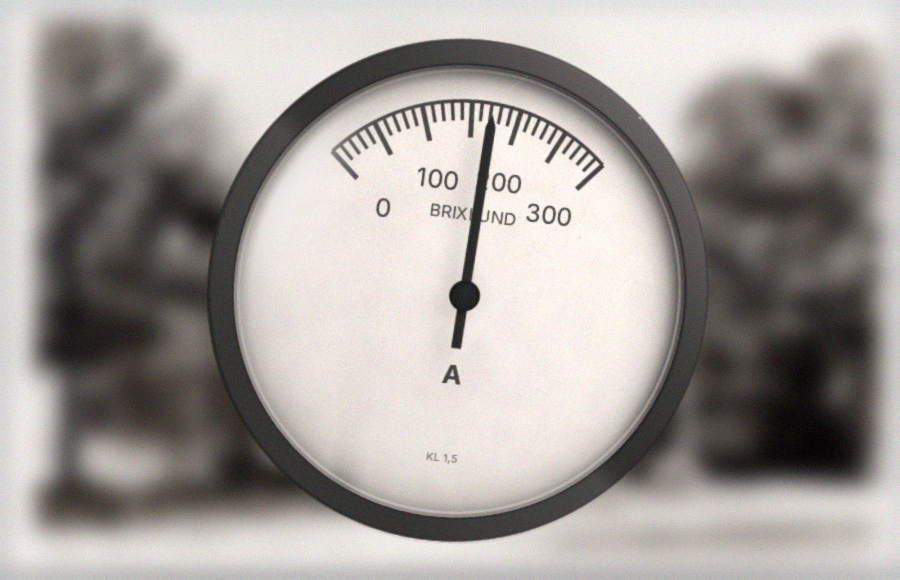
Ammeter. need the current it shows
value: 170 A
